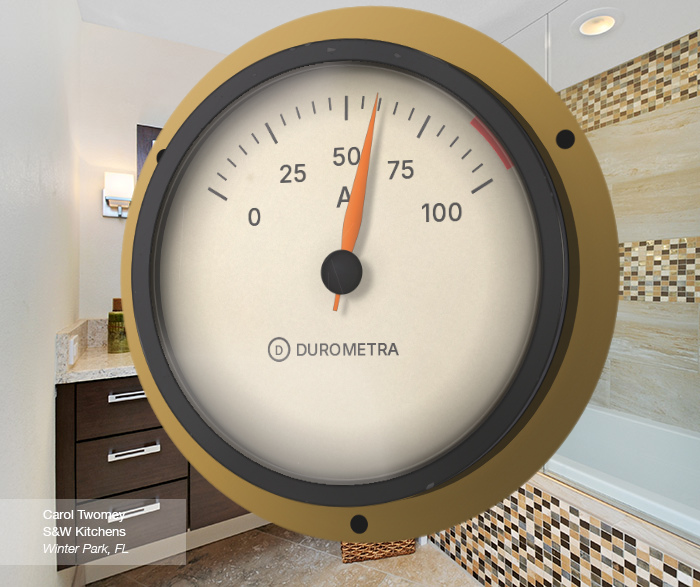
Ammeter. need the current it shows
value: 60 A
